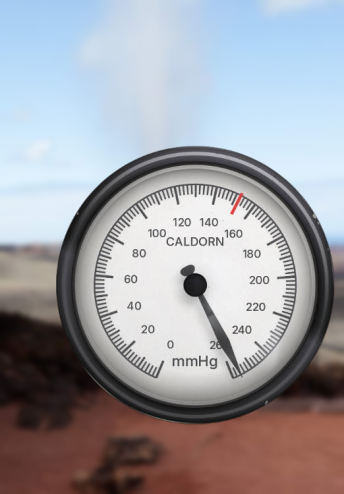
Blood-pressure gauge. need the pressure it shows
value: 256 mmHg
